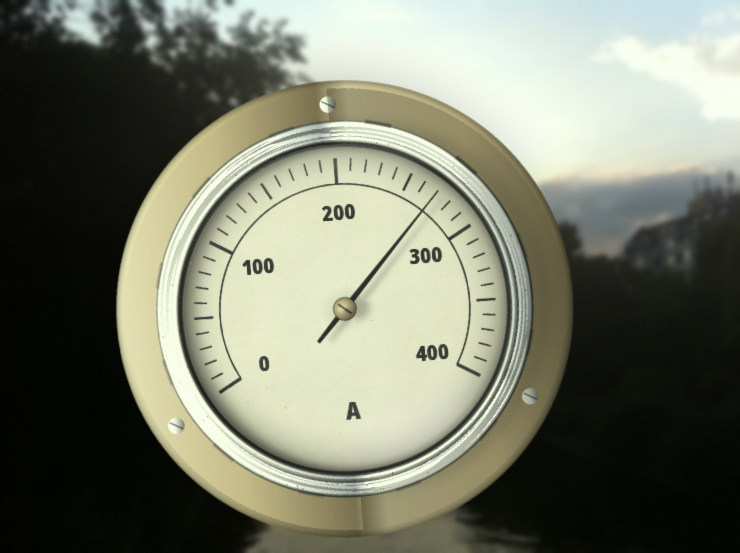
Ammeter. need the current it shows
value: 270 A
